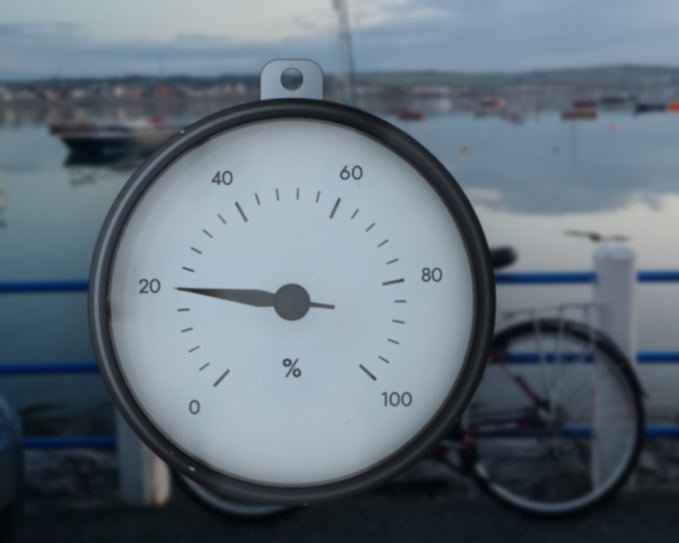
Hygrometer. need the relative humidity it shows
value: 20 %
